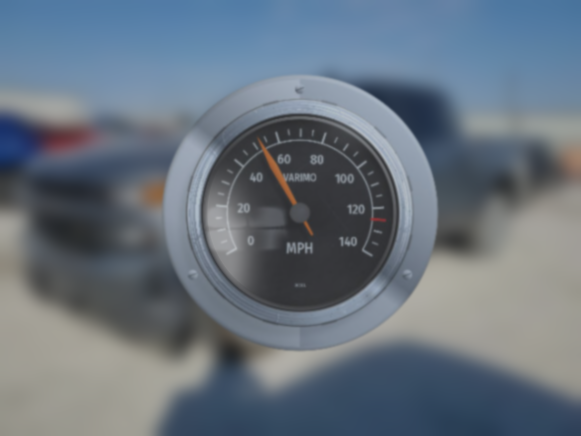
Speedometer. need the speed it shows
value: 52.5 mph
